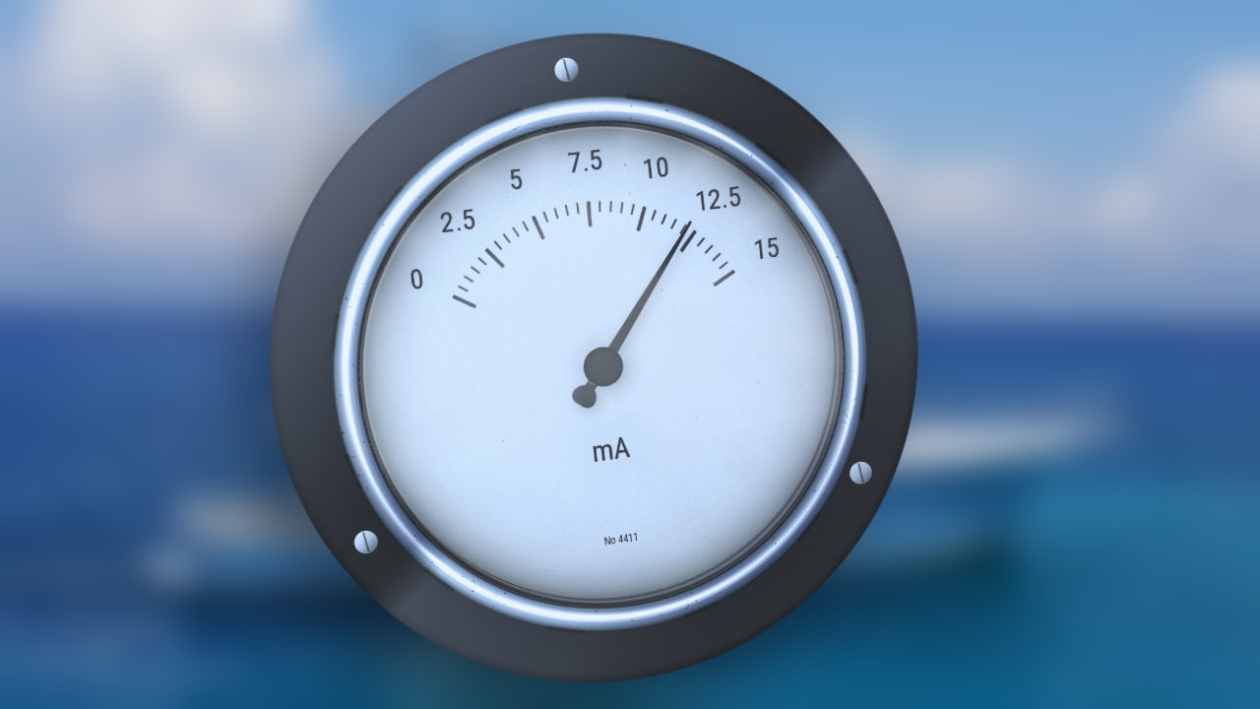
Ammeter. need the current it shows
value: 12 mA
